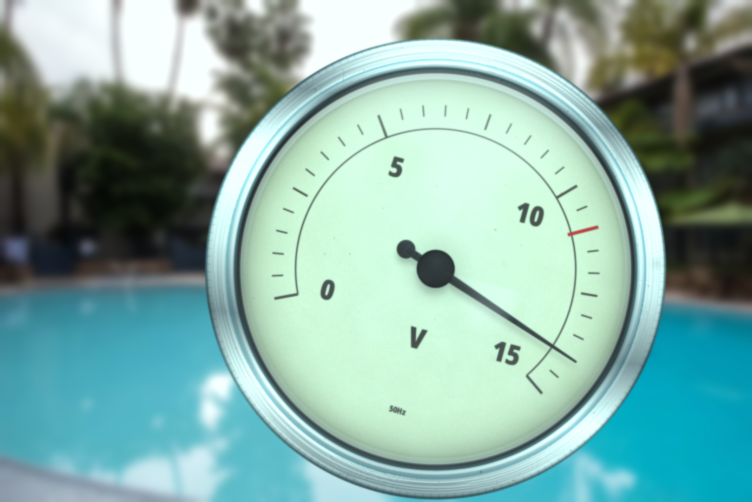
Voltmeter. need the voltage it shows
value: 14 V
